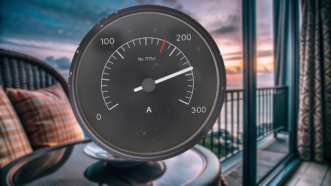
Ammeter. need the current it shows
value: 240 A
